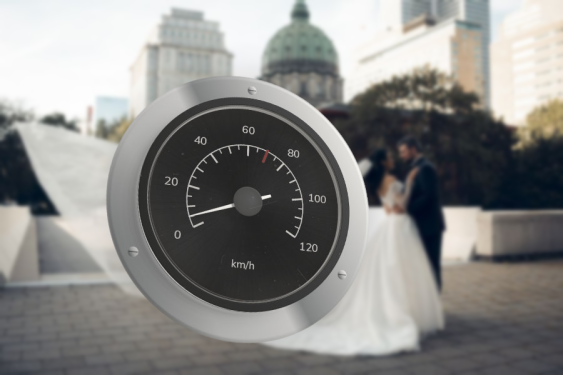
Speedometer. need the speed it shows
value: 5 km/h
